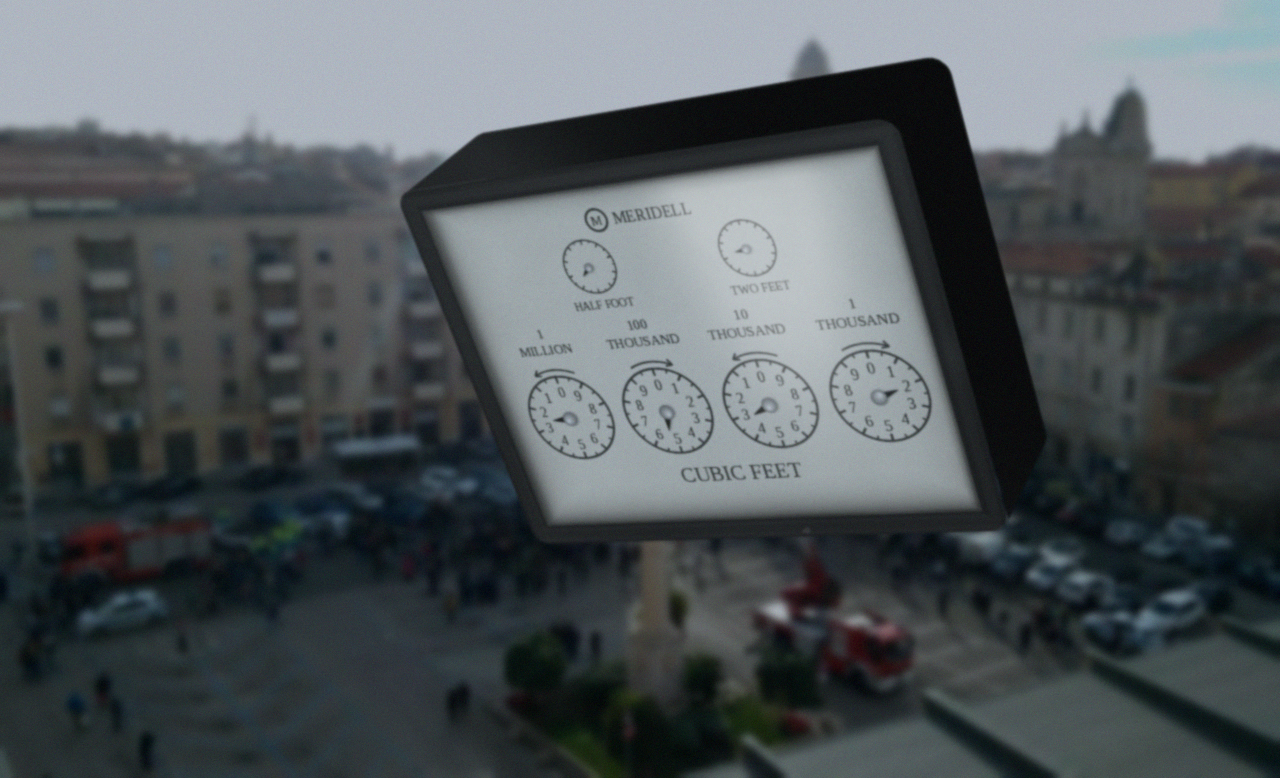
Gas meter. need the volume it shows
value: 253200 ft³
